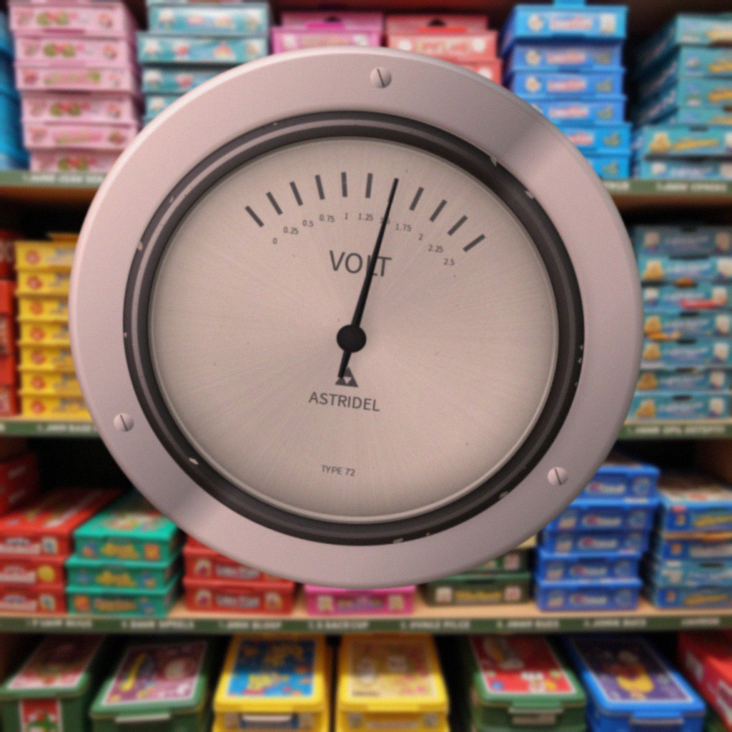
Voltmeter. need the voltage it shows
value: 1.5 V
